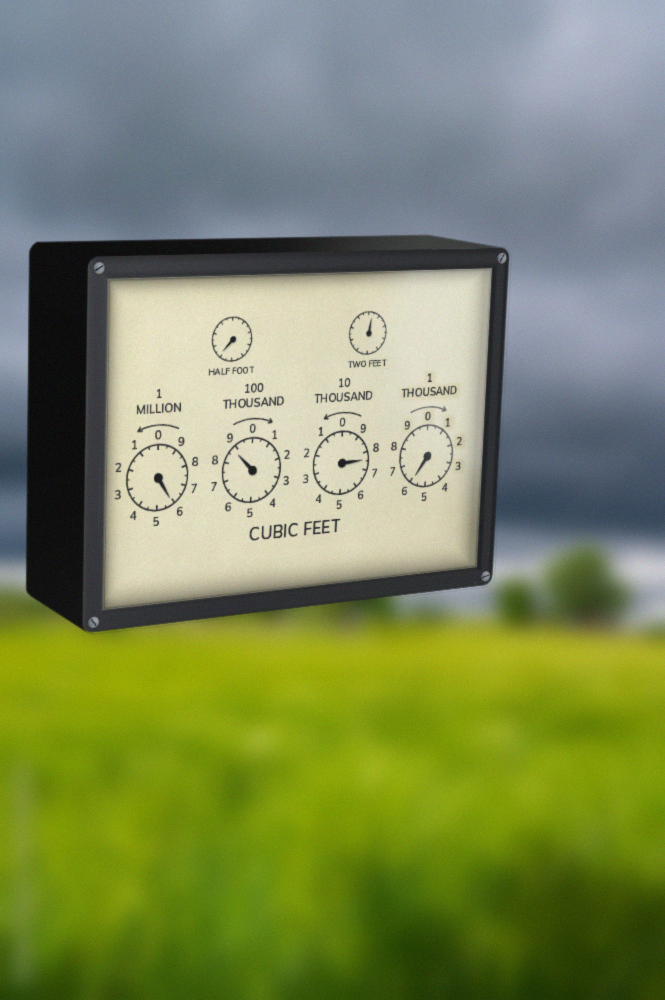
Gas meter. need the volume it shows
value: 587600 ft³
